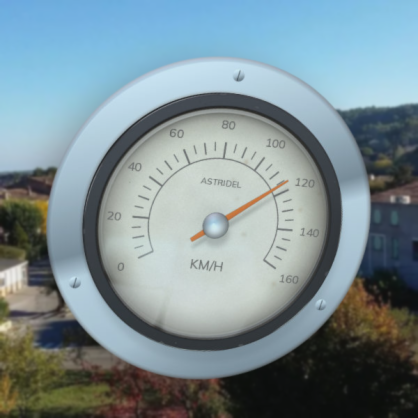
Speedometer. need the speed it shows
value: 115 km/h
